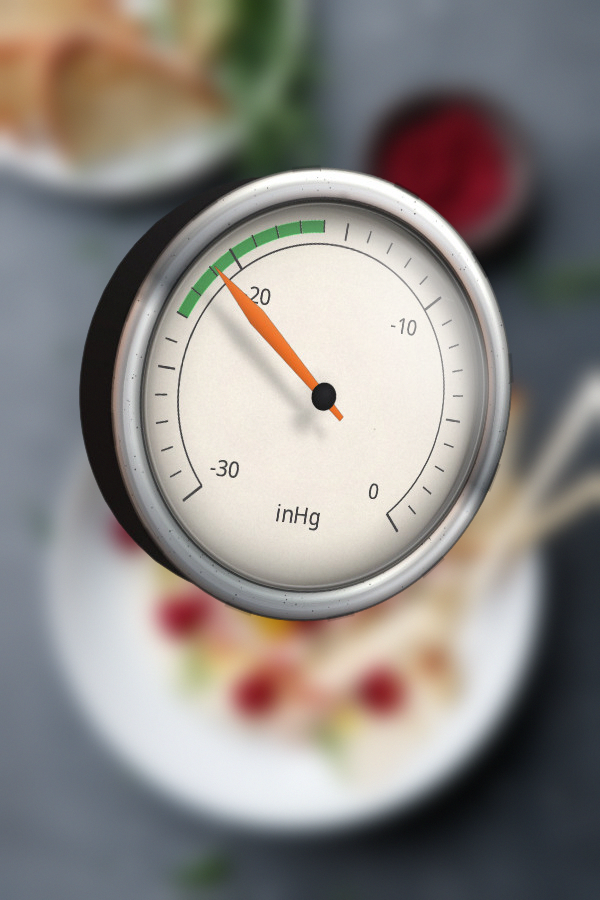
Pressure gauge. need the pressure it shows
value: -21 inHg
